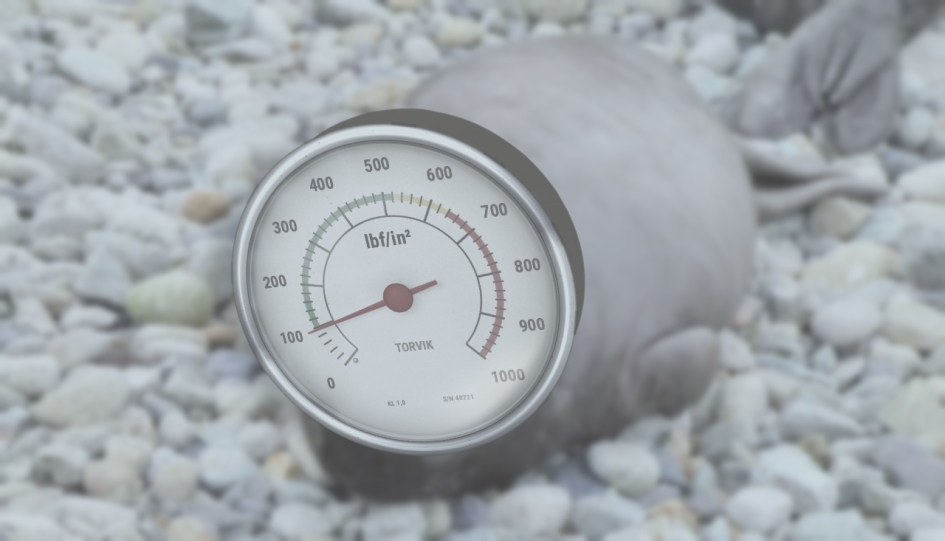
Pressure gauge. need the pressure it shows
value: 100 psi
